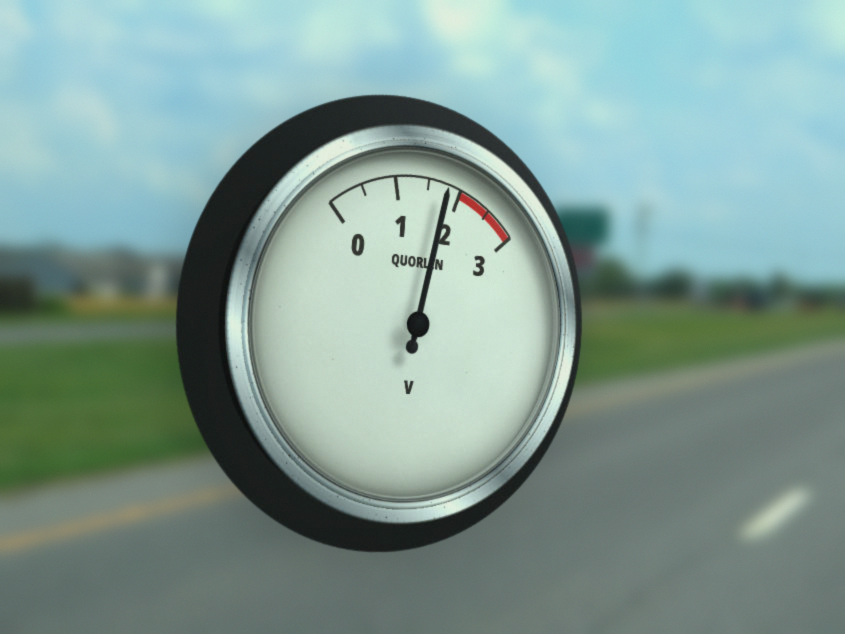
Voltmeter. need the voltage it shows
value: 1.75 V
